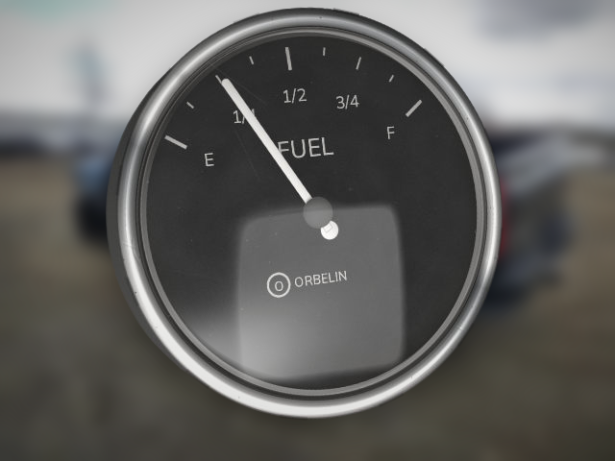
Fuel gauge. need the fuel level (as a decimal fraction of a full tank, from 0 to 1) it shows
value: 0.25
